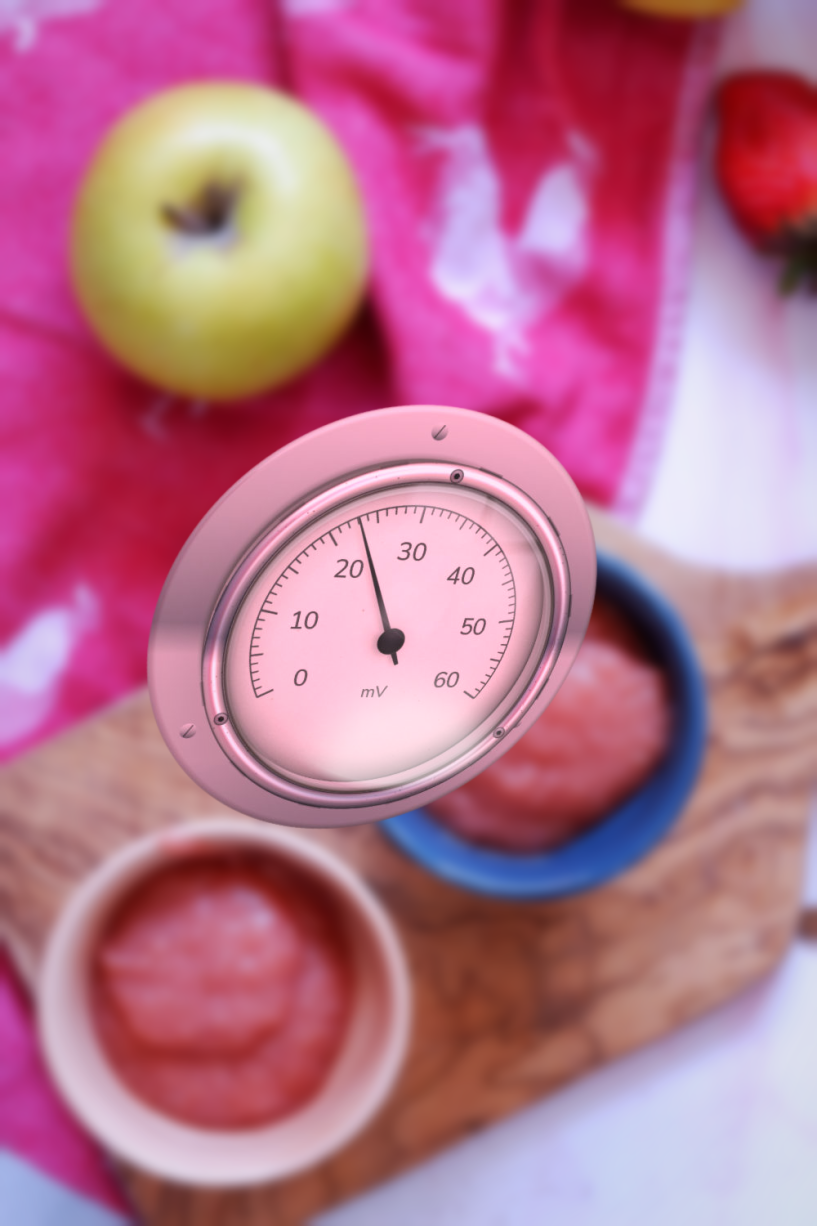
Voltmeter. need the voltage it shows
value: 23 mV
